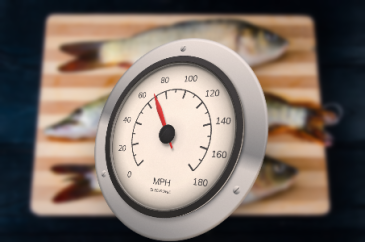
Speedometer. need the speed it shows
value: 70 mph
